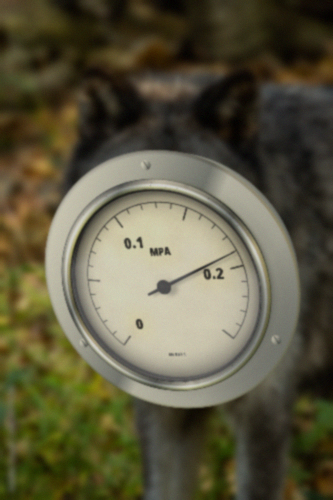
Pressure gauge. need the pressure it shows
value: 0.19 MPa
